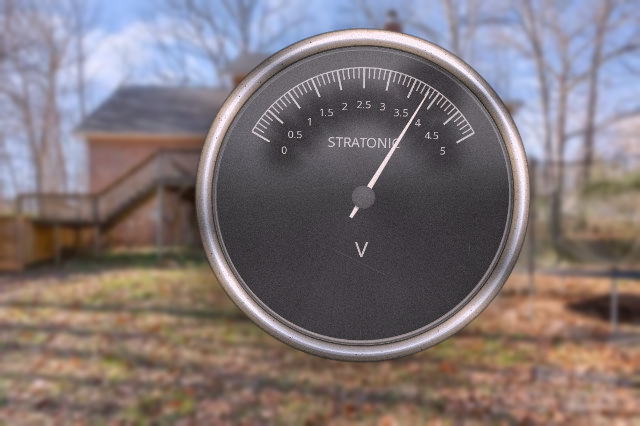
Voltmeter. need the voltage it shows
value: 3.8 V
